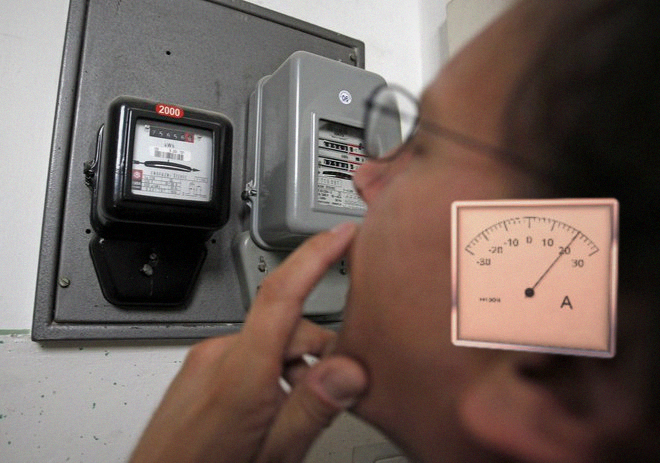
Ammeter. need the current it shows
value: 20 A
